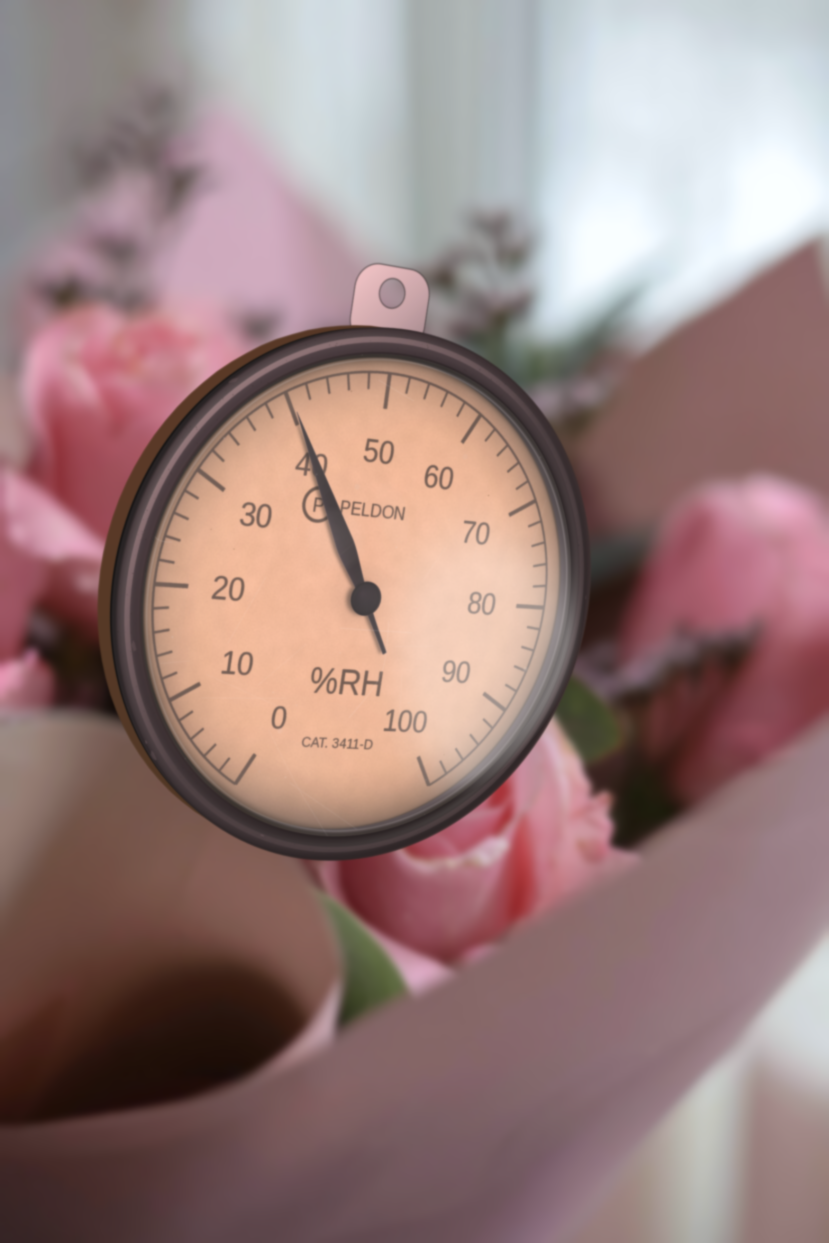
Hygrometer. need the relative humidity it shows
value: 40 %
